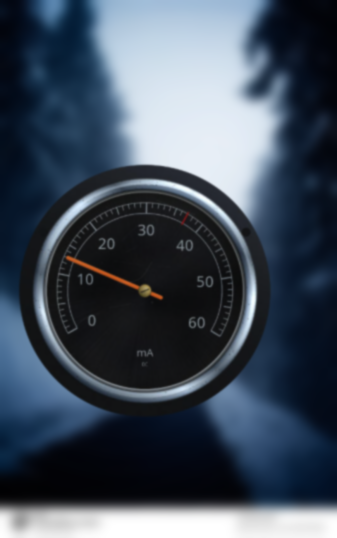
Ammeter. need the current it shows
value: 13 mA
